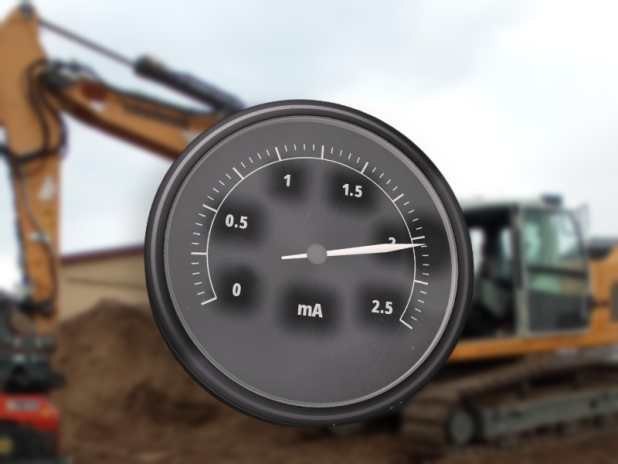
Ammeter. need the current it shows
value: 2.05 mA
